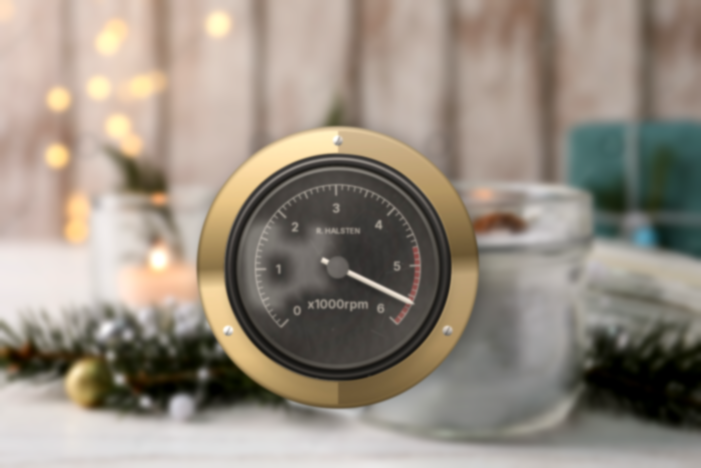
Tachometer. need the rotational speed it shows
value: 5600 rpm
